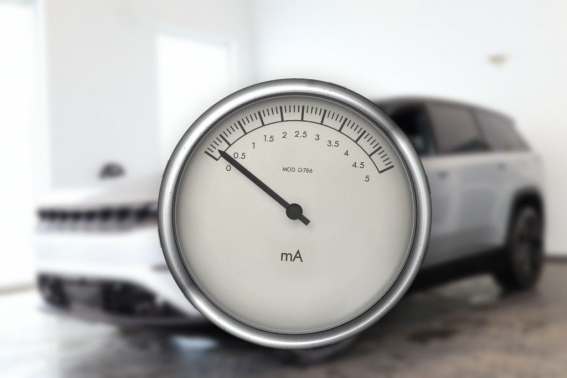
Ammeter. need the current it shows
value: 0.2 mA
